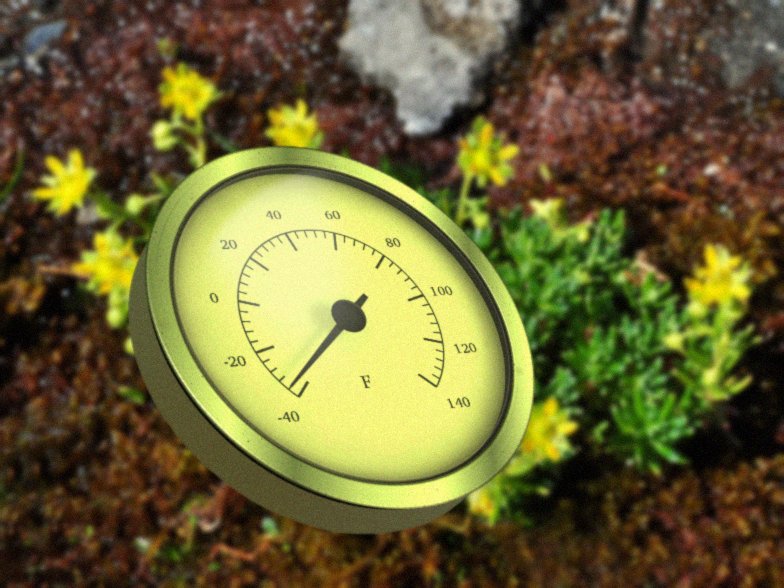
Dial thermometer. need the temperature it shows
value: -36 °F
